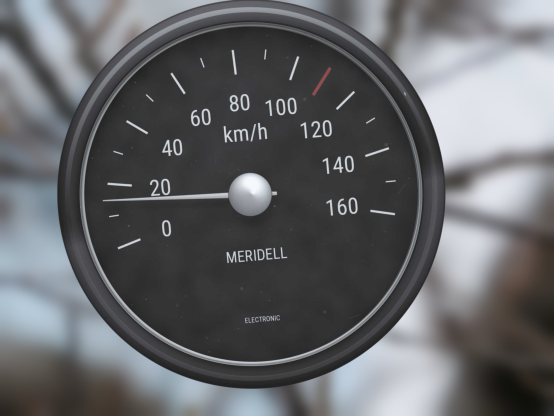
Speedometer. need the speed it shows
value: 15 km/h
